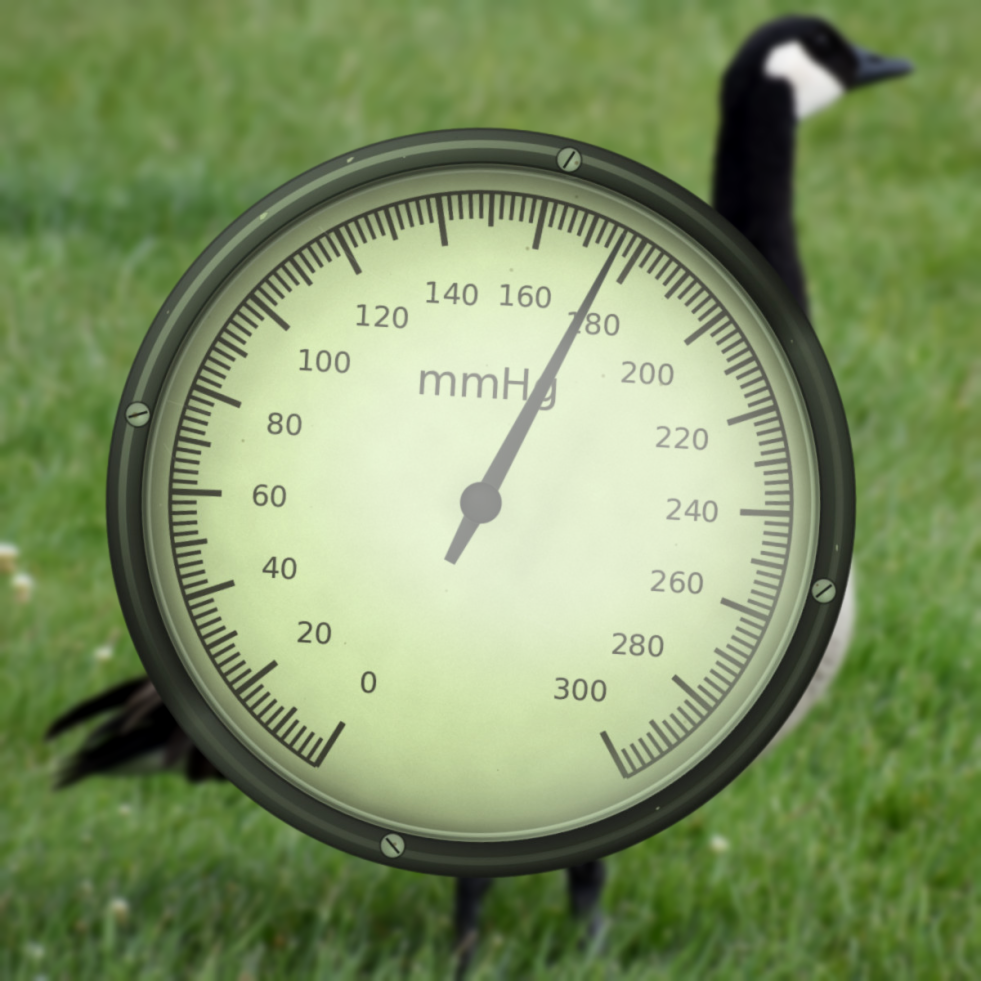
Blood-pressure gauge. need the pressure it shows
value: 176 mmHg
